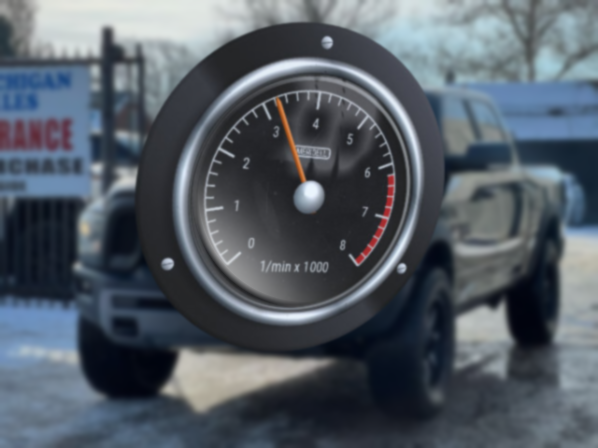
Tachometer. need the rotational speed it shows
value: 3200 rpm
